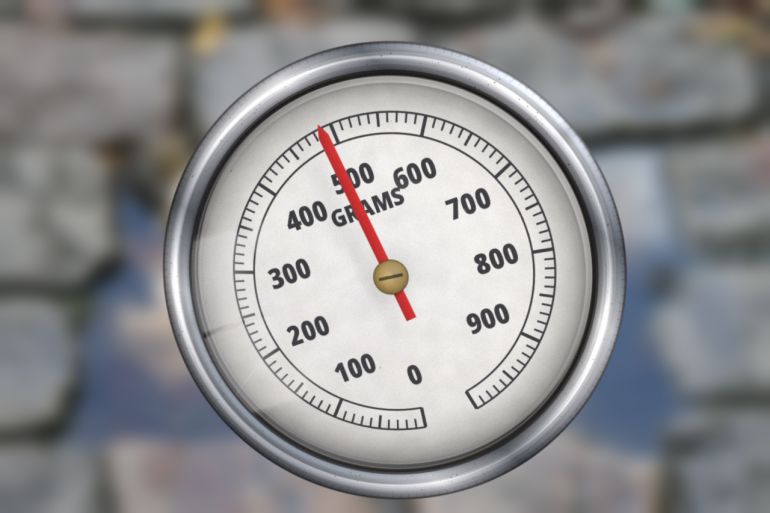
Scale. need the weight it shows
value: 490 g
